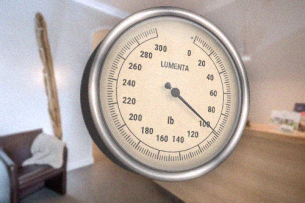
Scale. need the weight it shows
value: 100 lb
